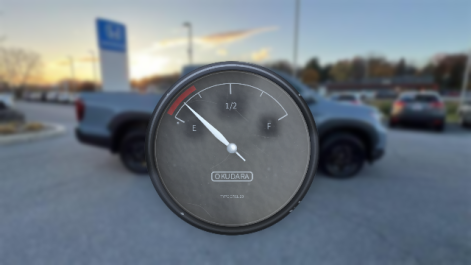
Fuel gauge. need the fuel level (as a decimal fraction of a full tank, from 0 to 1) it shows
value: 0.125
